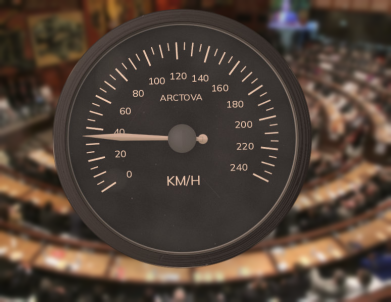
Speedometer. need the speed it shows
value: 35 km/h
